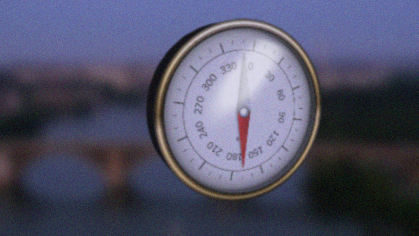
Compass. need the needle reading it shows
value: 170 °
